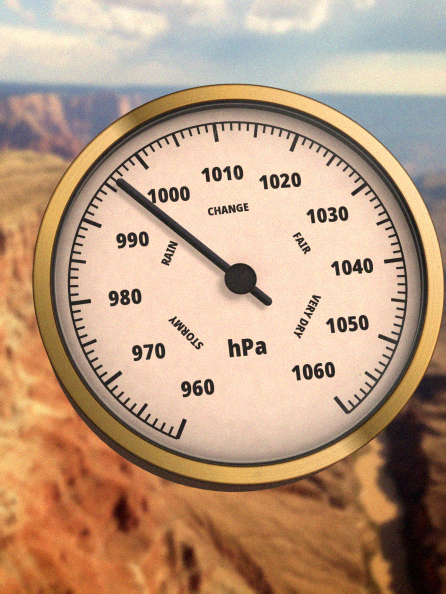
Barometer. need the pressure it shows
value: 996 hPa
